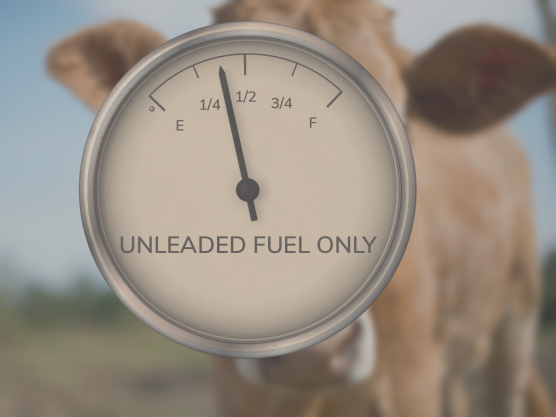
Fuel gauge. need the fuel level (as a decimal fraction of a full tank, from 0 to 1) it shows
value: 0.375
